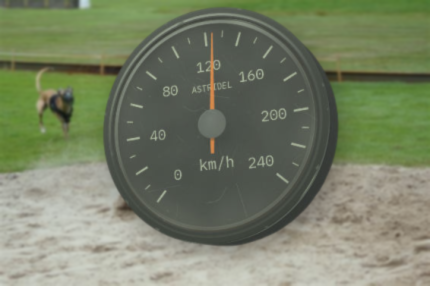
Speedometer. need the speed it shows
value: 125 km/h
